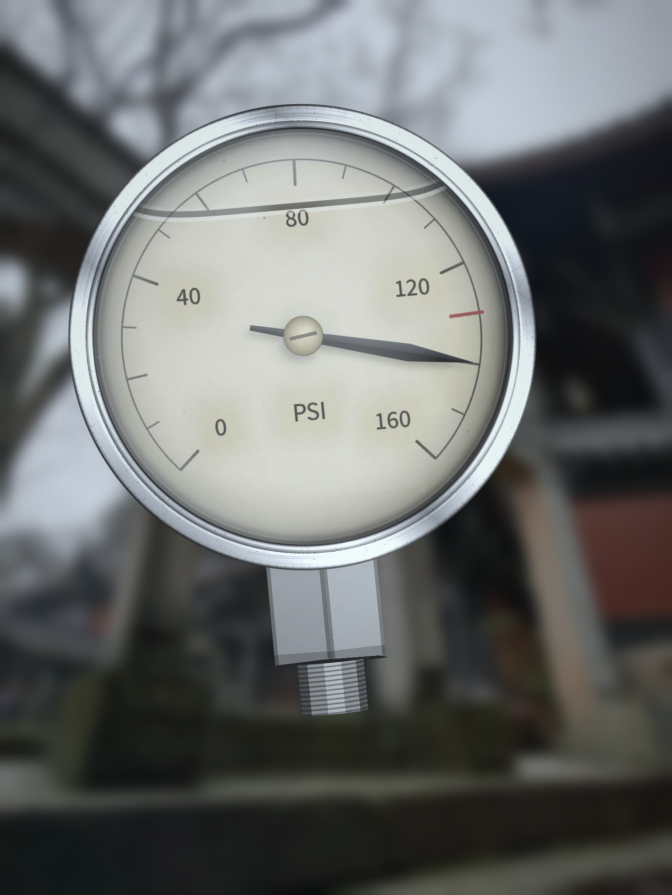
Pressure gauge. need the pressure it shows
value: 140 psi
